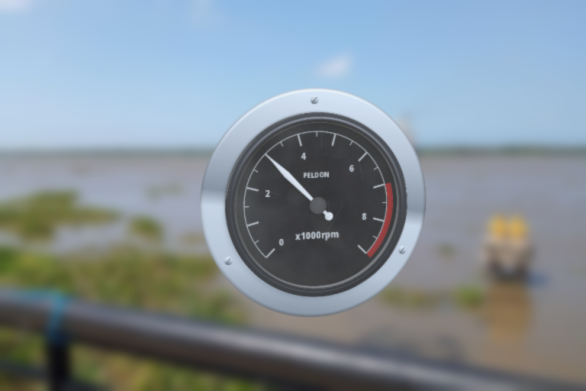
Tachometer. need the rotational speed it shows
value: 3000 rpm
